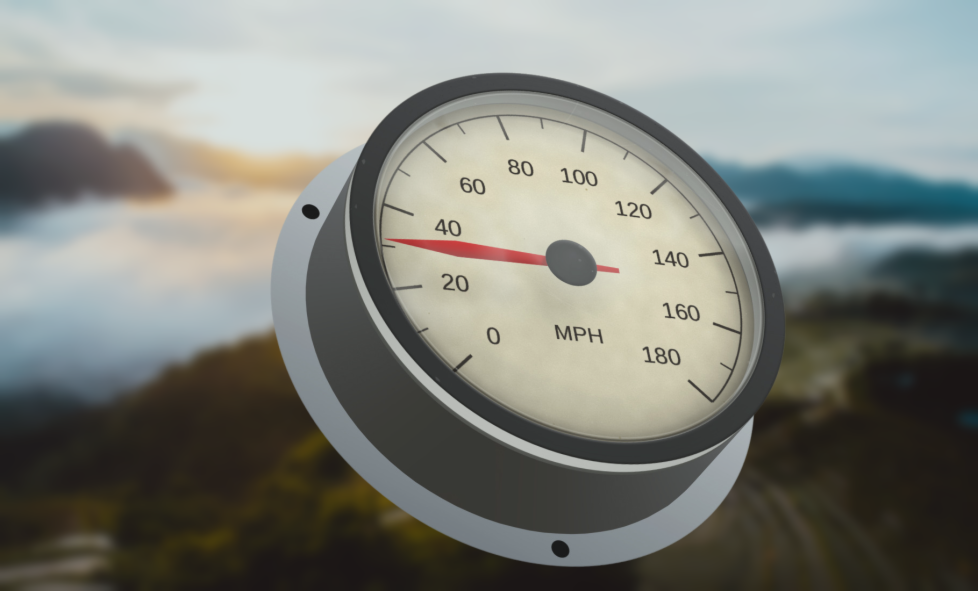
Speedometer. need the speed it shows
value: 30 mph
